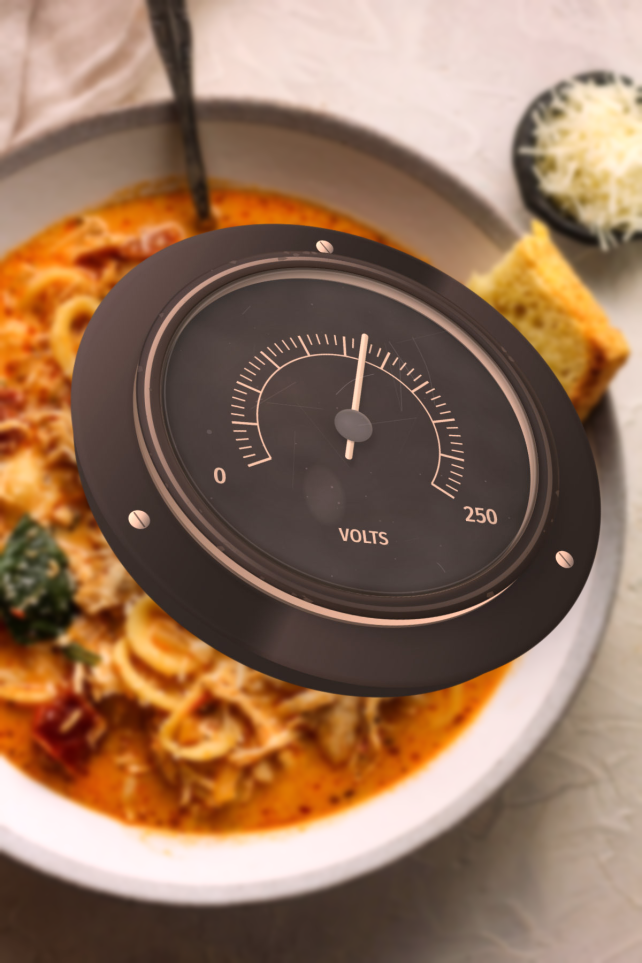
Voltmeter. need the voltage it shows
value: 135 V
